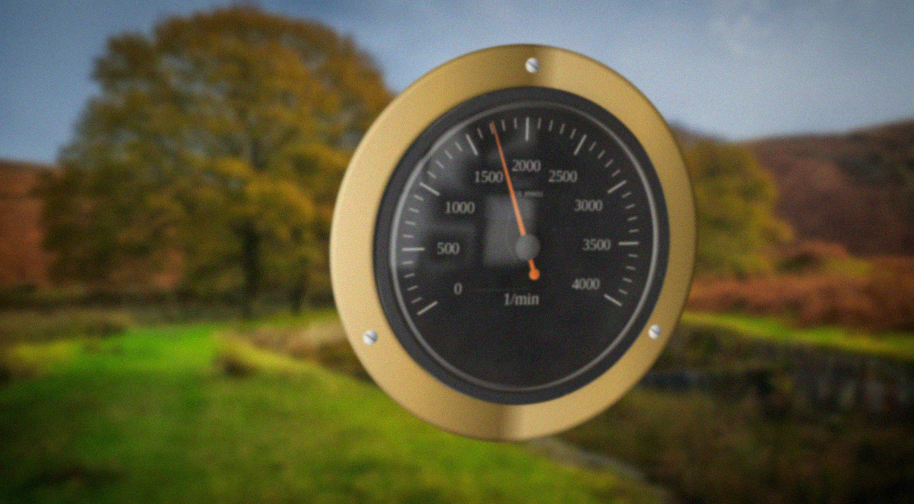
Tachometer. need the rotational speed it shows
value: 1700 rpm
